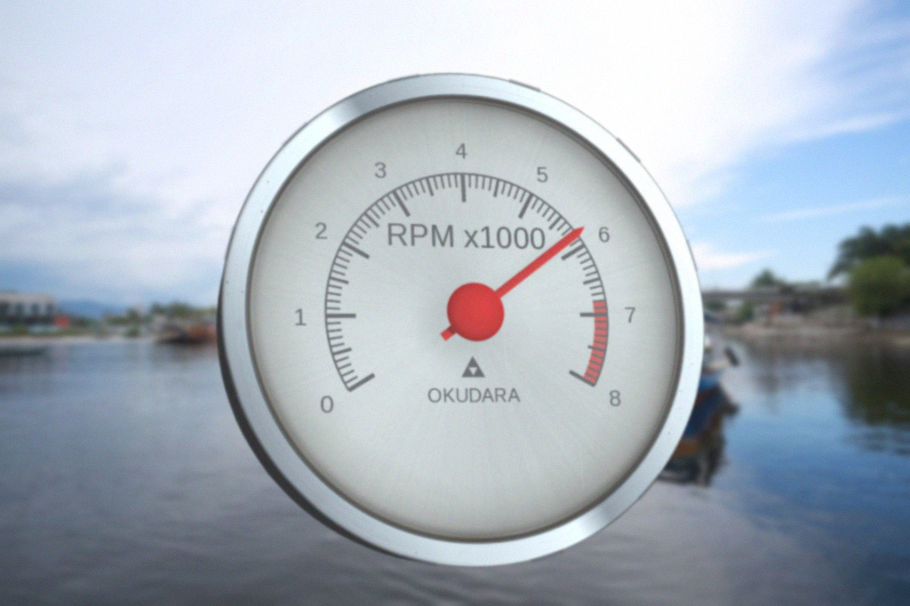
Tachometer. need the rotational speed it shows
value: 5800 rpm
